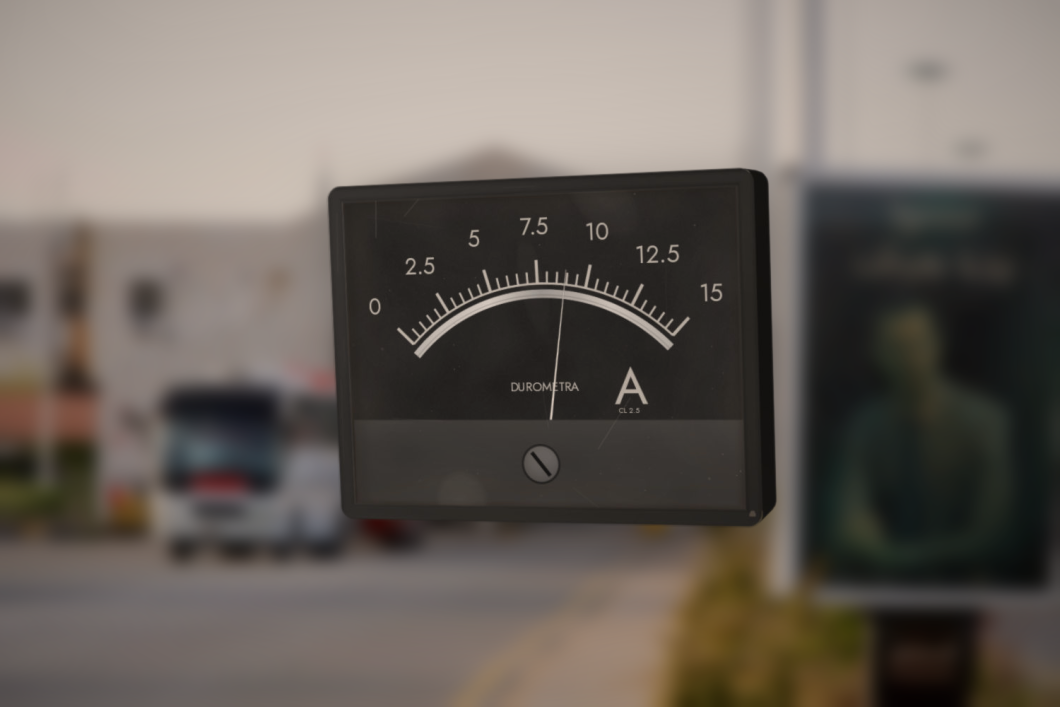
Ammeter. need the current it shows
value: 9 A
